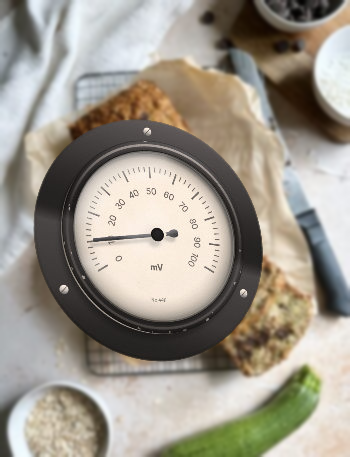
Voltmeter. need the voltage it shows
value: 10 mV
